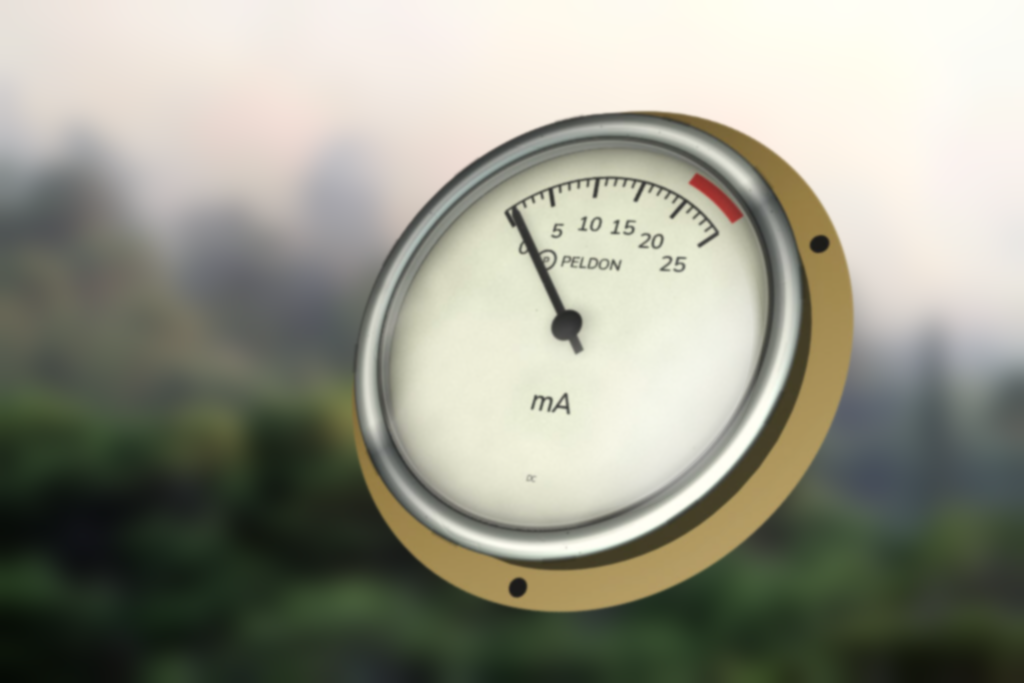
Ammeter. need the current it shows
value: 1 mA
